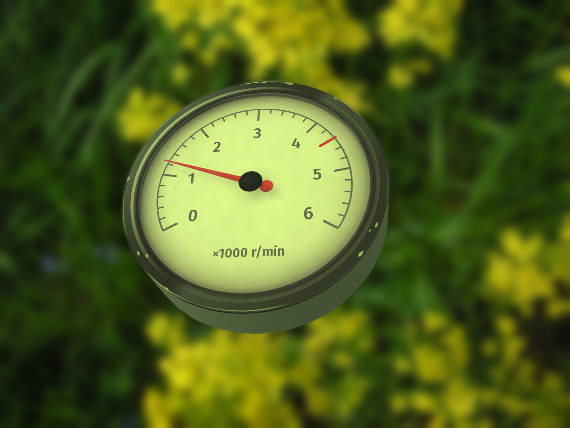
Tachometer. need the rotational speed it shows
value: 1200 rpm
